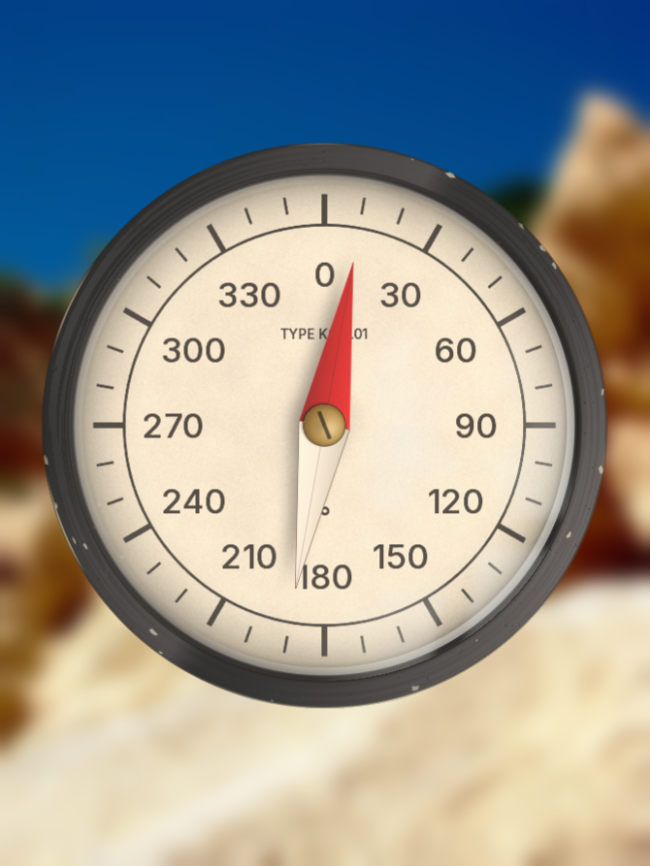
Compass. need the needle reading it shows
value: 10 °
